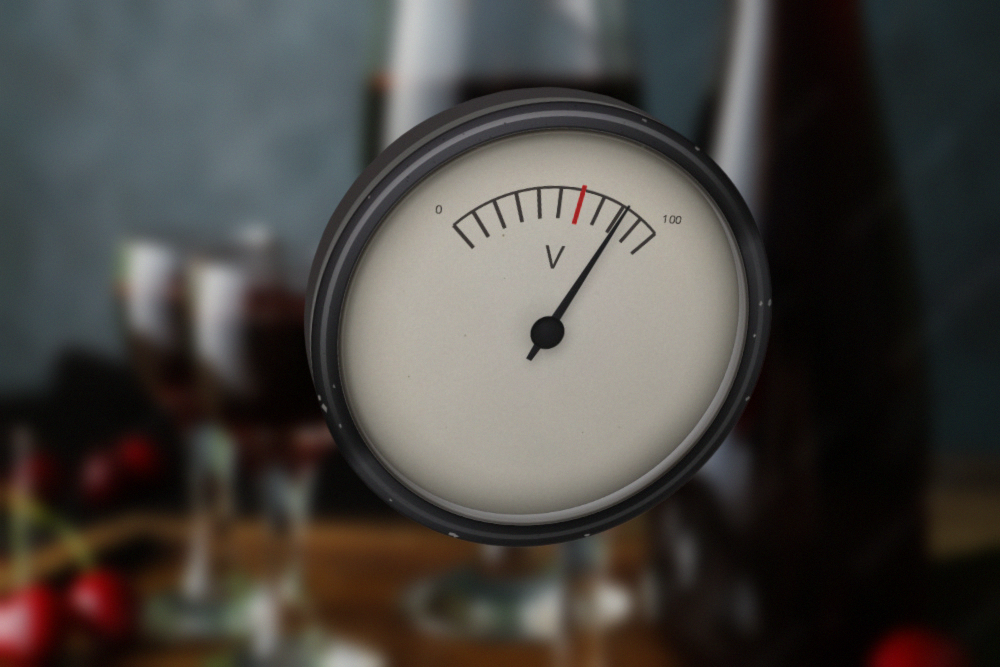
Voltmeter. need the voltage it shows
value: 80 V
